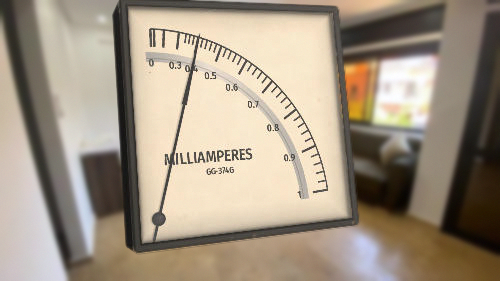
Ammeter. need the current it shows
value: 0.4 mA
